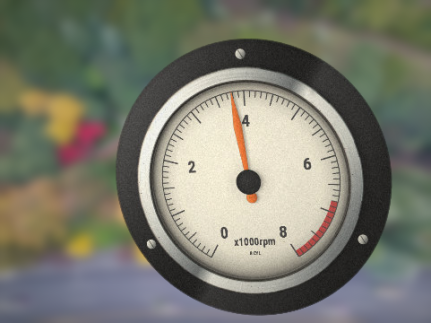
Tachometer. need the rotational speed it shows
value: 3800 rpm
